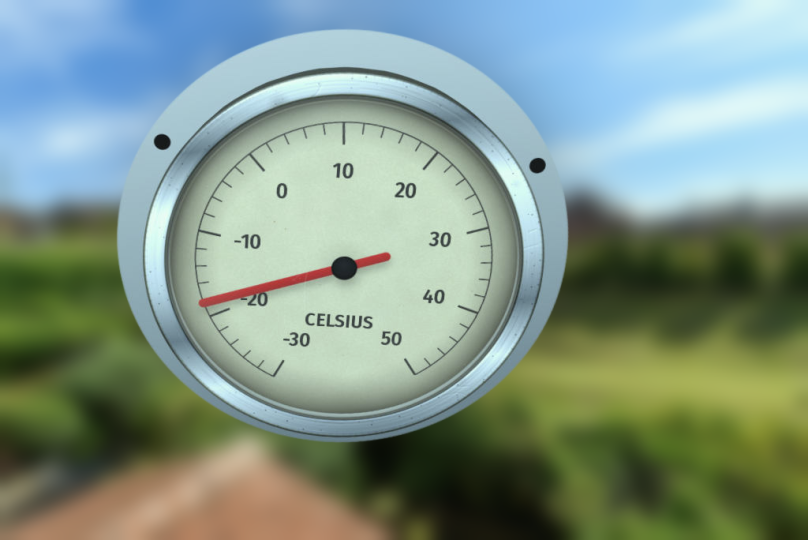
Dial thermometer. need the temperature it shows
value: -18 °C
